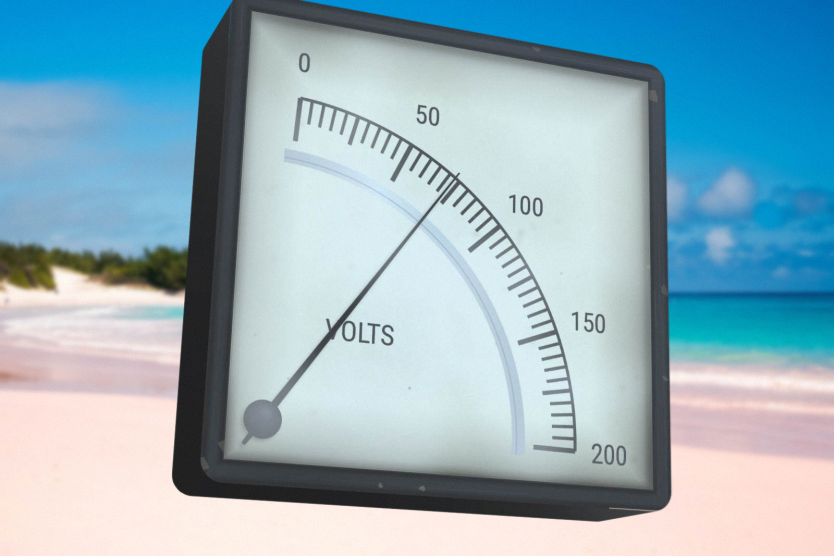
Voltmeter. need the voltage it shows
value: 72.5 V
